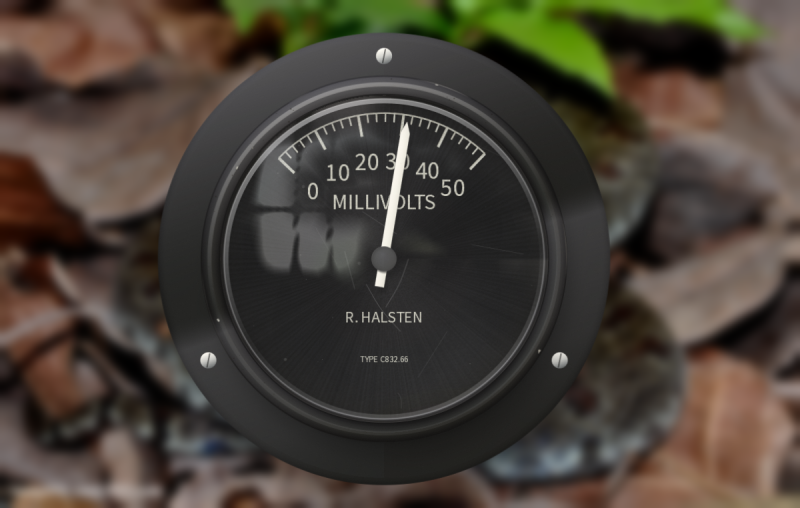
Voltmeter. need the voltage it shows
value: 31 mV
